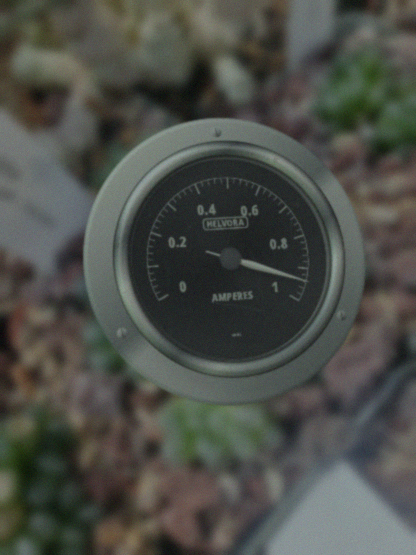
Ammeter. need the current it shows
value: 0.94 A
